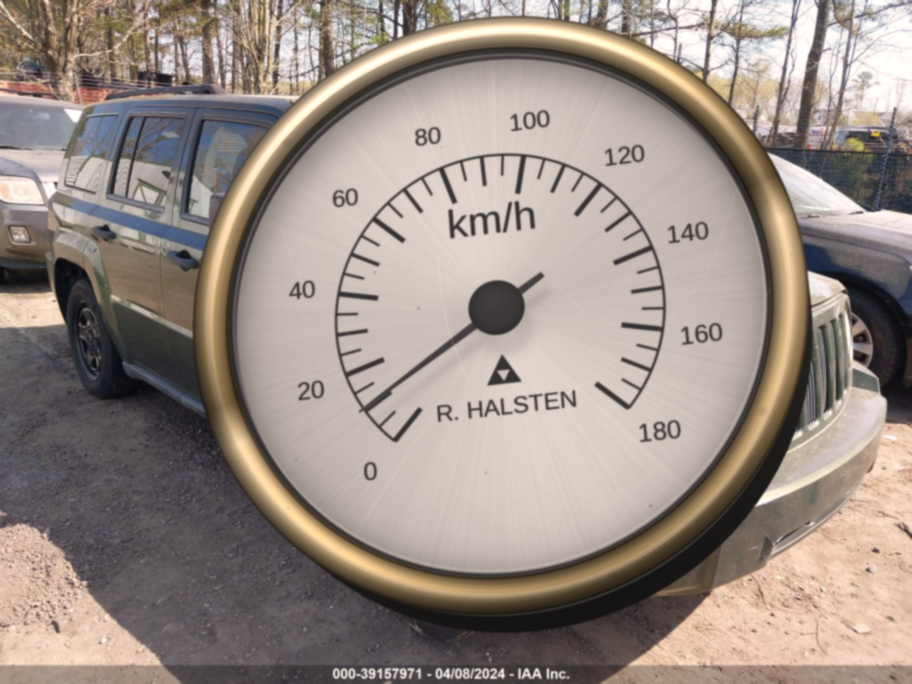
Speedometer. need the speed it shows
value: 10 km/h
